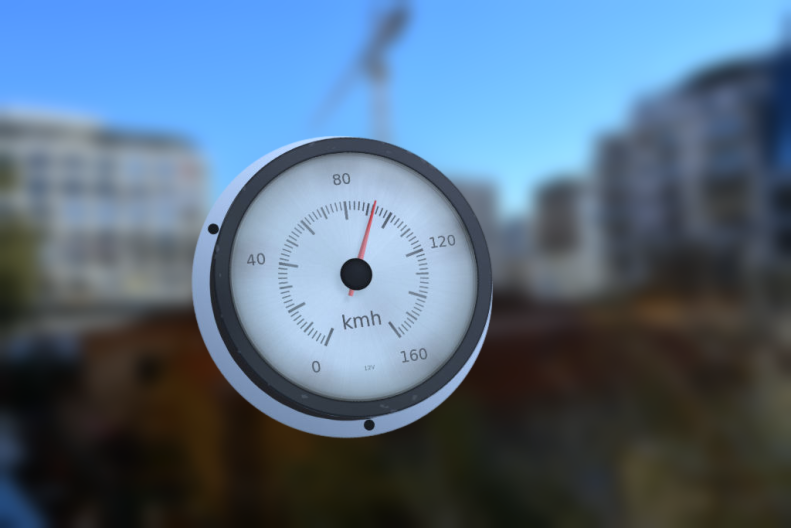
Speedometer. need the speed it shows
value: 92 km/h
